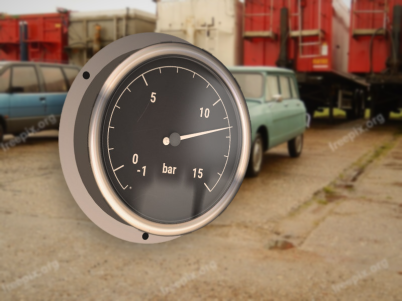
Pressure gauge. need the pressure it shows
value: 11.5 bar
